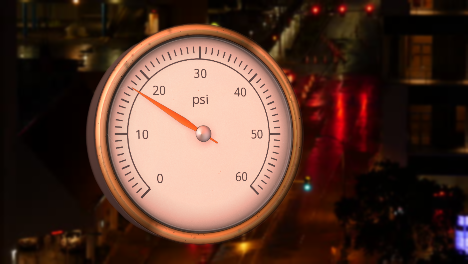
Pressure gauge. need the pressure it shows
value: 17 psi
